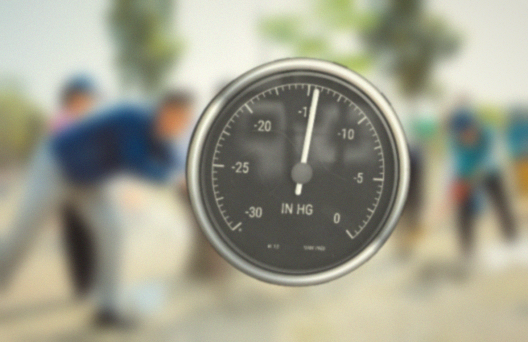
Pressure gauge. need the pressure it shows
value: -14.5 inHg
